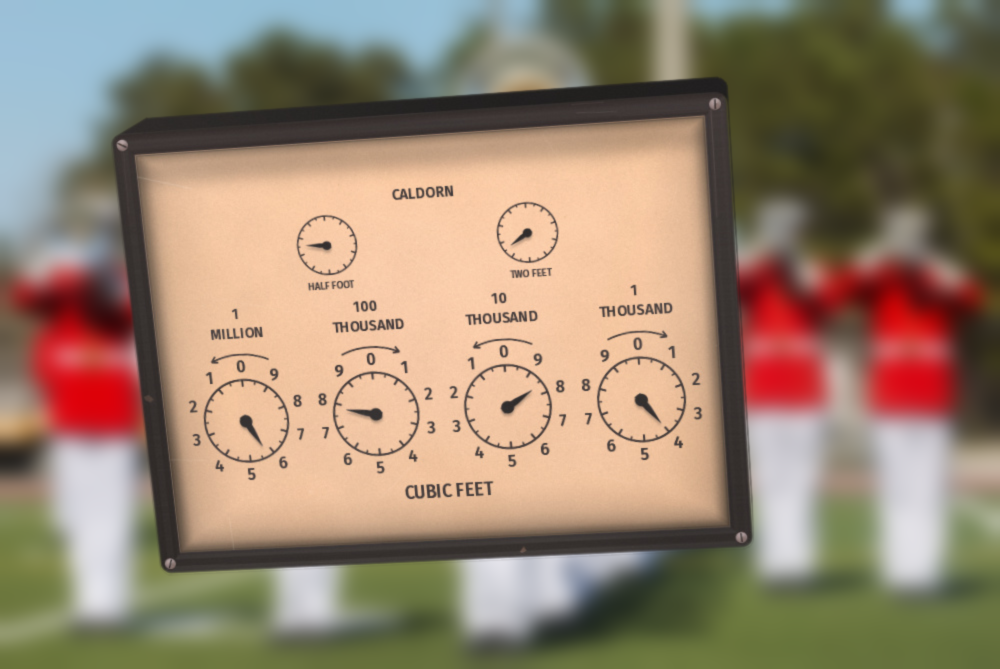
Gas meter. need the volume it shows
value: 578400 ft³
